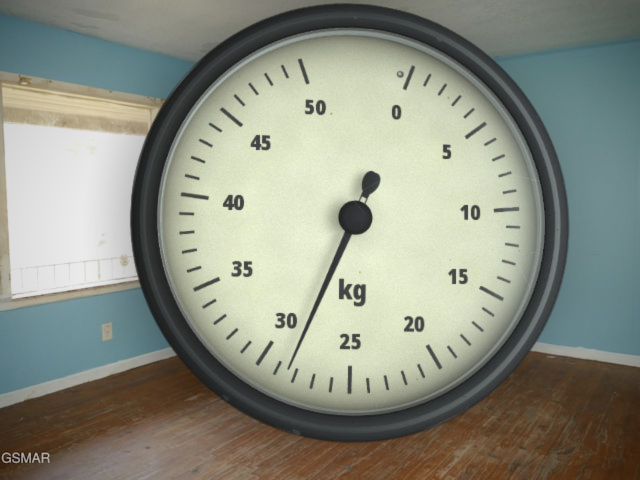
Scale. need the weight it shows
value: 28.5 kg
